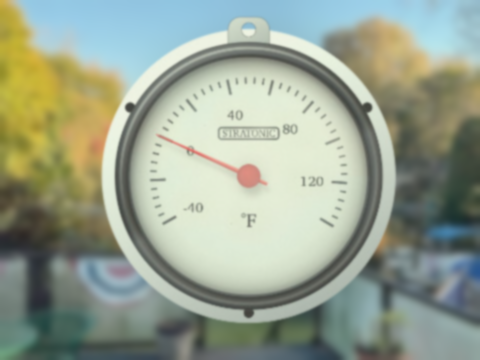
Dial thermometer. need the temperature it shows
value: 0 °F
